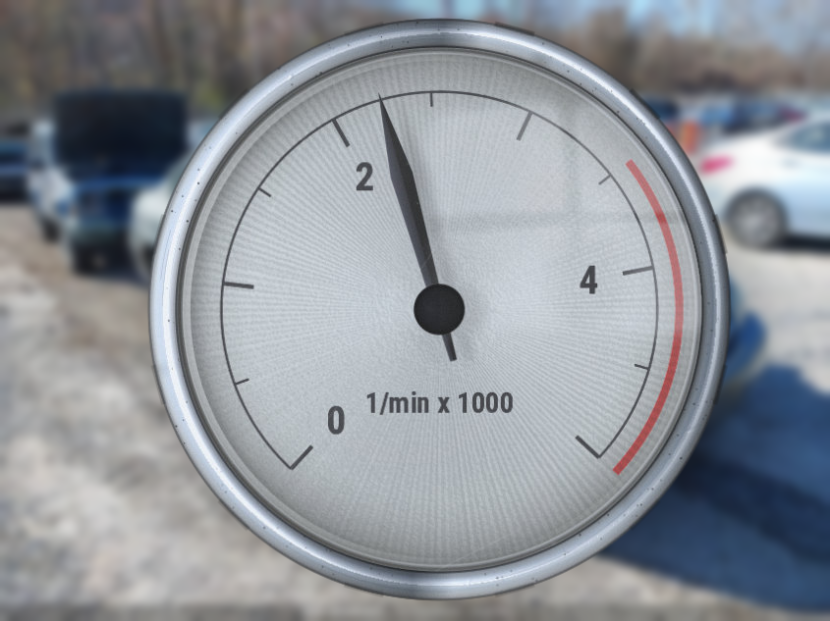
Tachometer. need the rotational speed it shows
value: 2250 rpm
